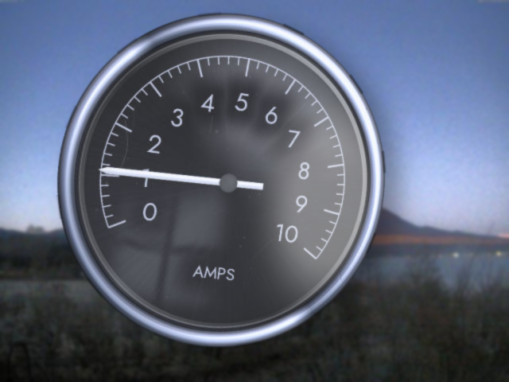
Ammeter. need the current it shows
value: 1.1 A
